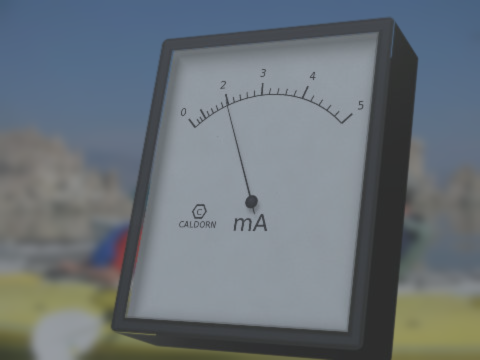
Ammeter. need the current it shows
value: 2 mA
